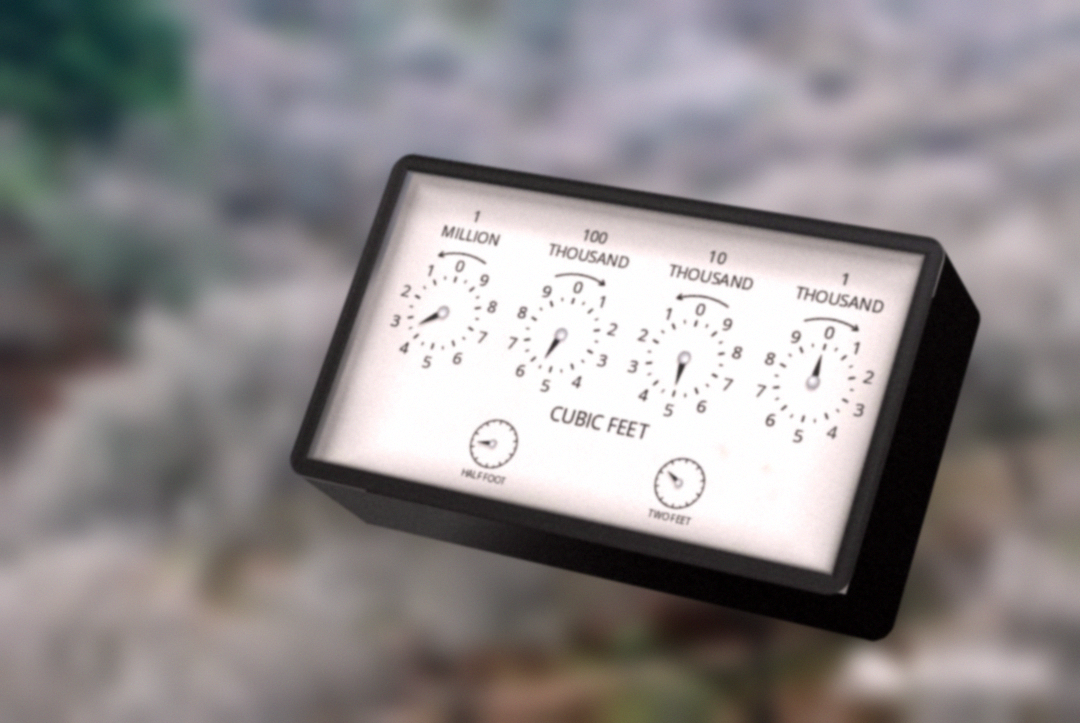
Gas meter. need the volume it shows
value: 355000 ft³
